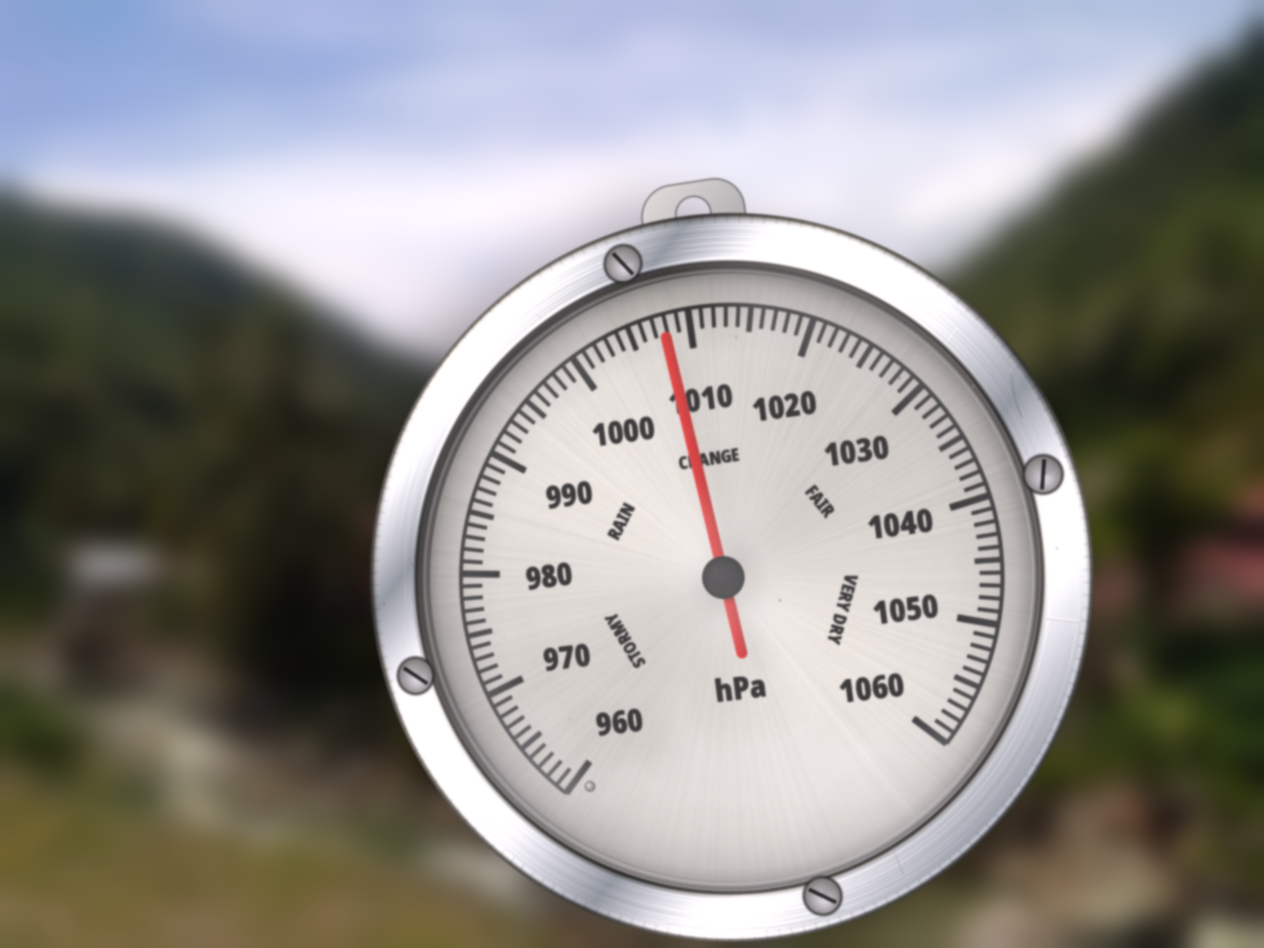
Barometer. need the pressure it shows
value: 1008 hPa
